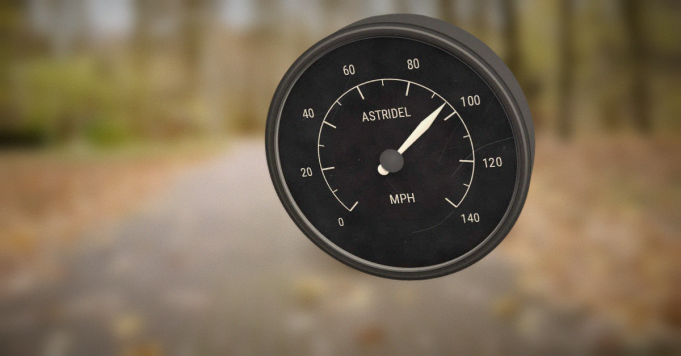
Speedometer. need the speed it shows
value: 95 mph
